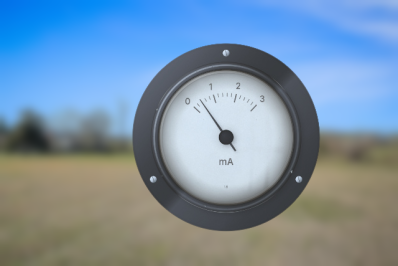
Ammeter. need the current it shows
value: 0.4 mA
